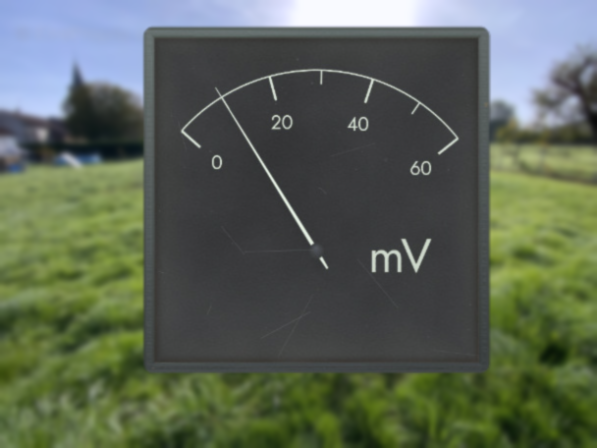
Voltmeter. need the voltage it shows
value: 10 mV
